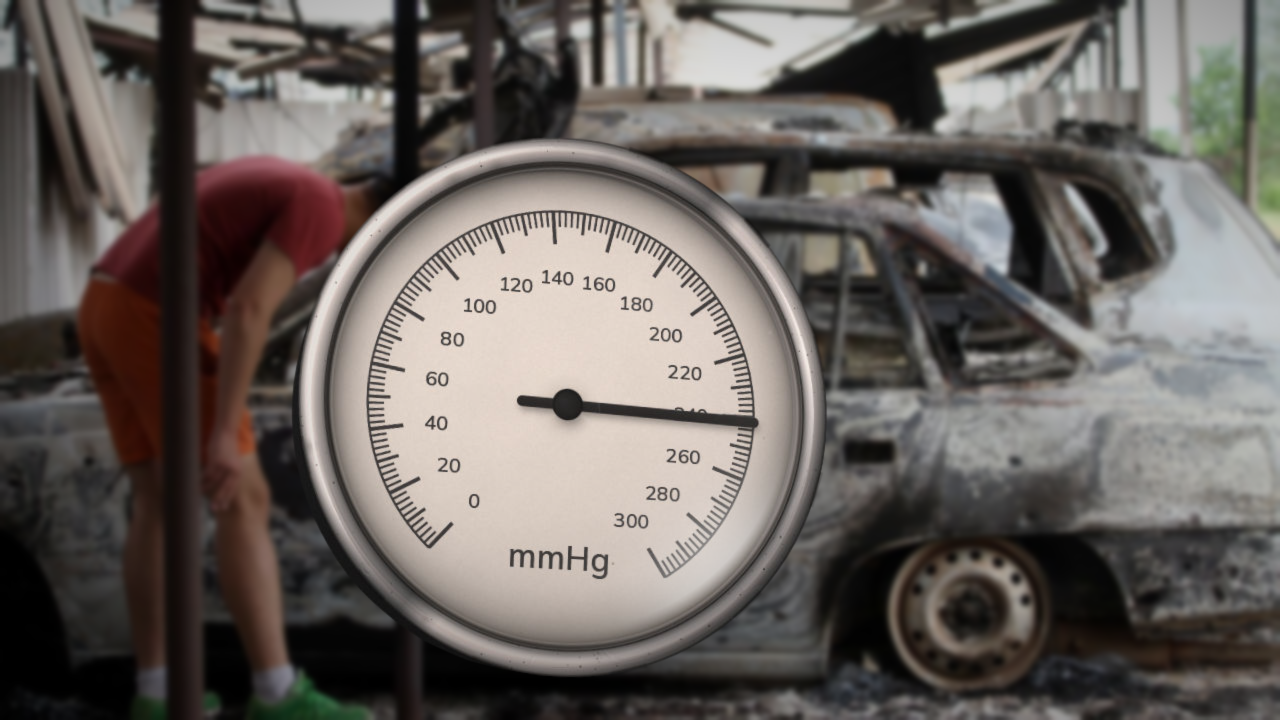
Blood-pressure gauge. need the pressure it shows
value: 242 mmHg
